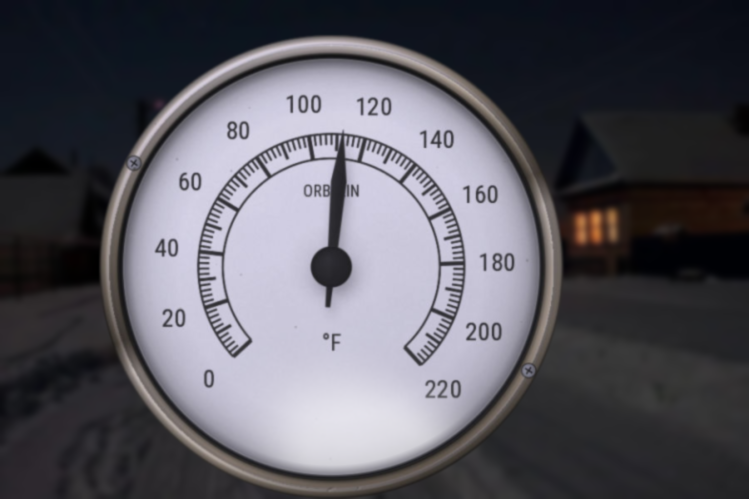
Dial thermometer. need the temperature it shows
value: 112 °F
